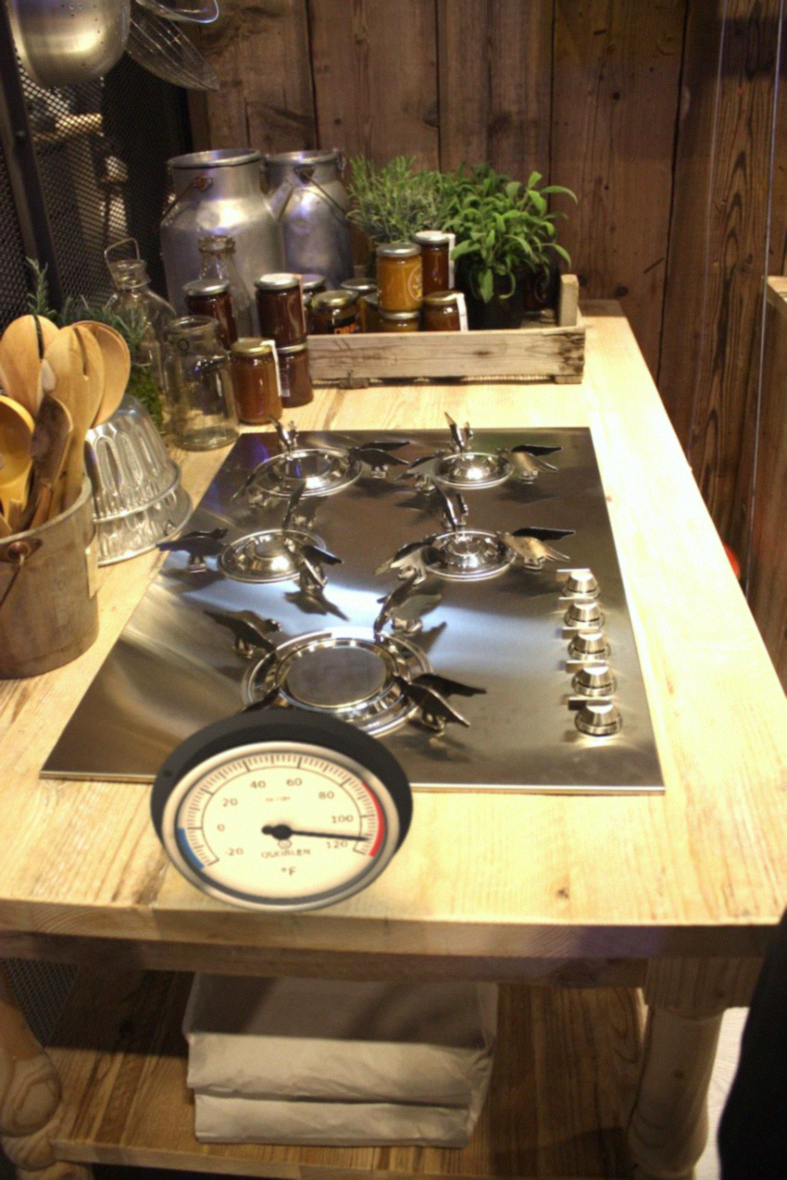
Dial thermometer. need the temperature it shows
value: 110 °F
